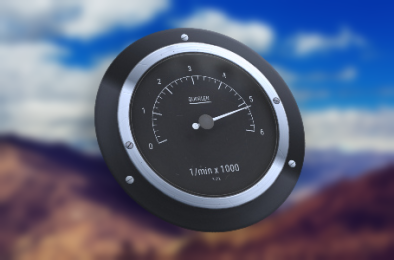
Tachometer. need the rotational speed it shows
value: 5200 rpm
